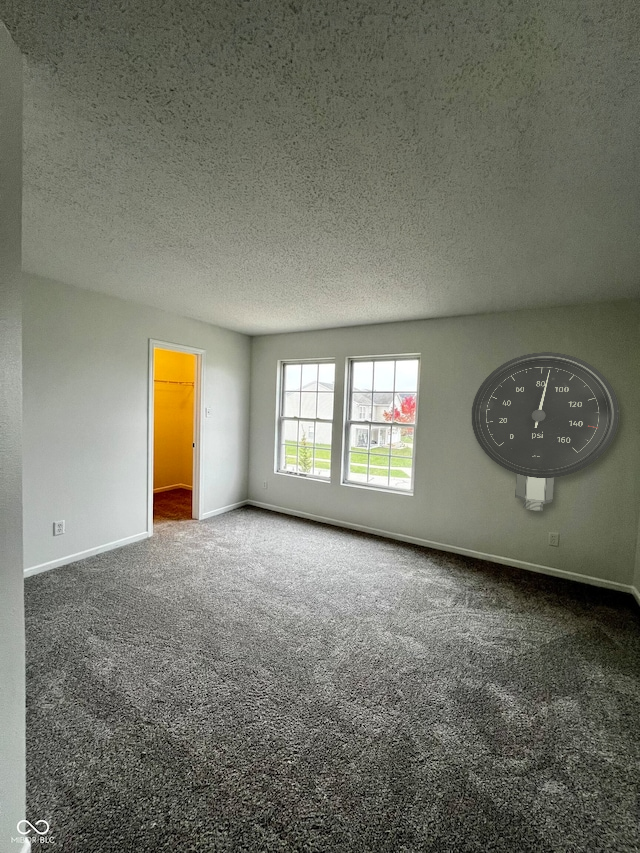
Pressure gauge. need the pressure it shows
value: 85 psi
